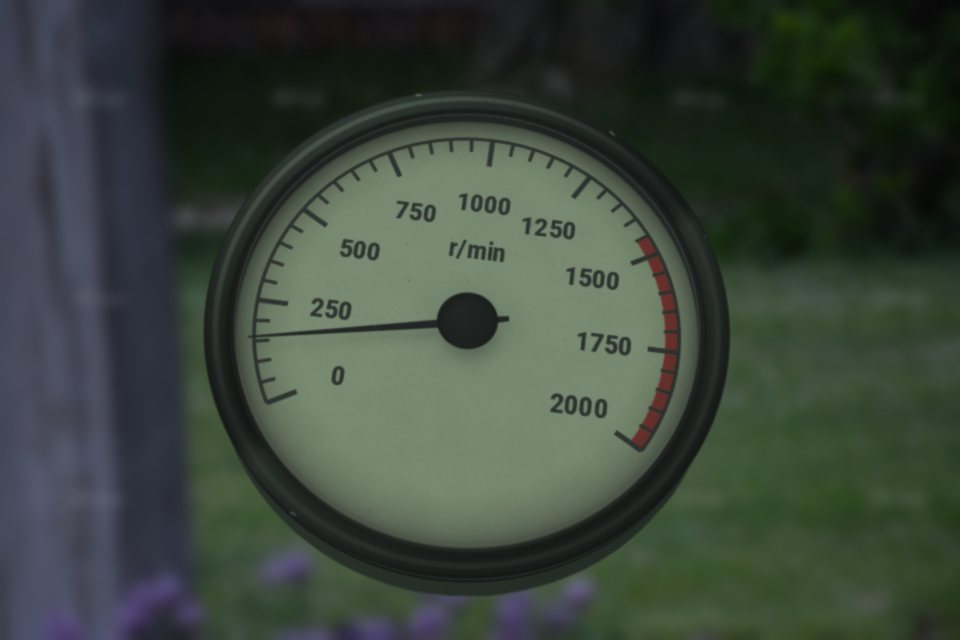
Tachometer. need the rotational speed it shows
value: 150 rpm
